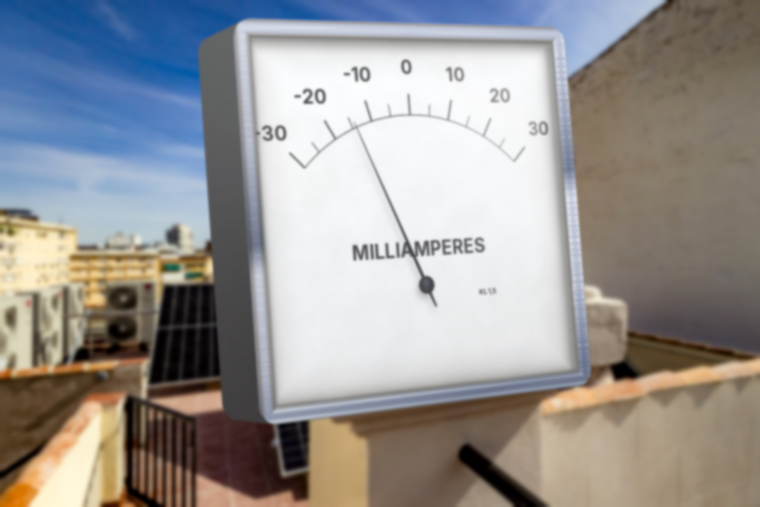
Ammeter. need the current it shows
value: -15 mA
